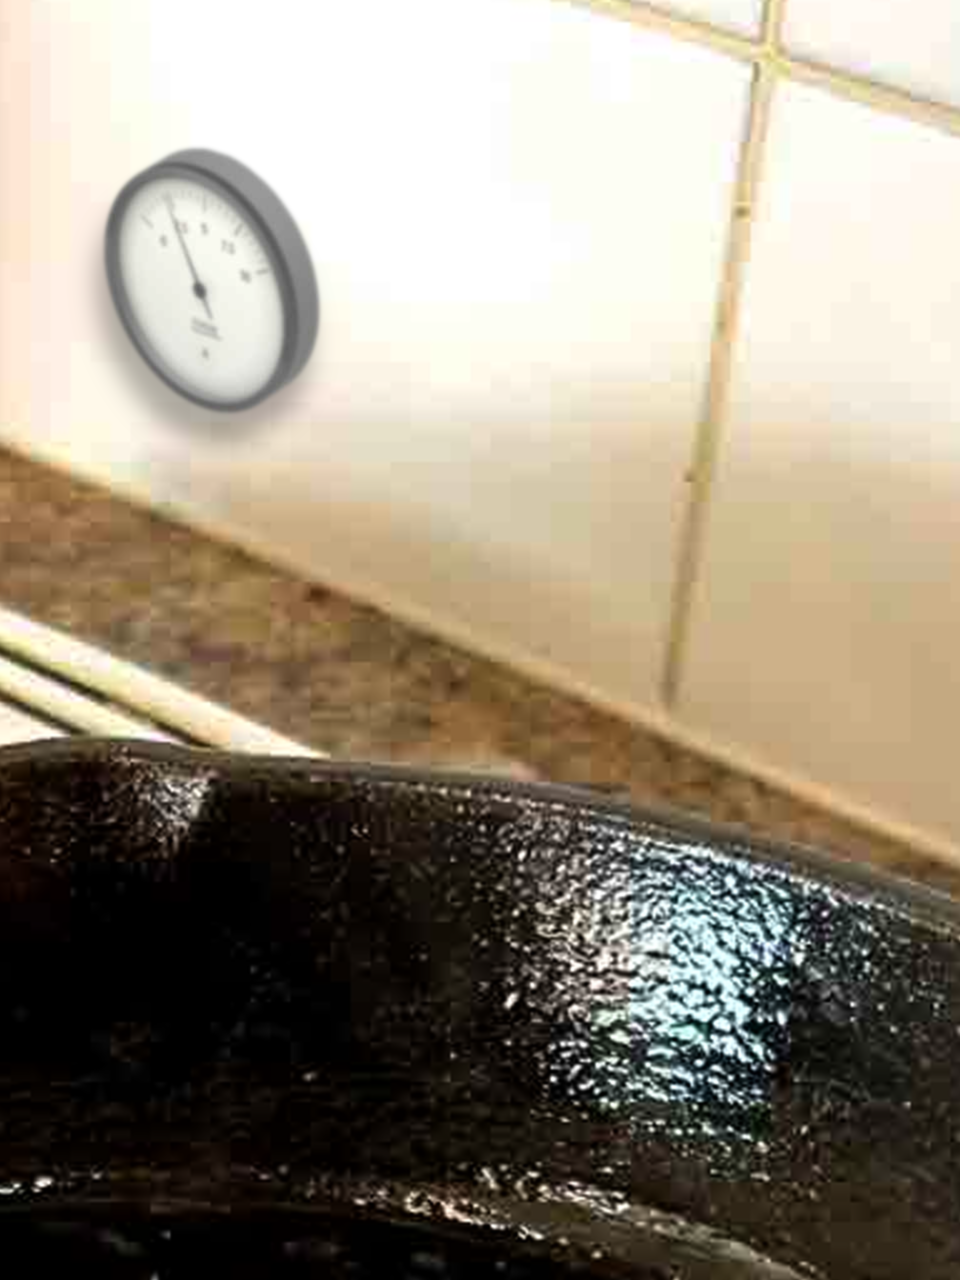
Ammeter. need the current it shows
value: 2.5 A
